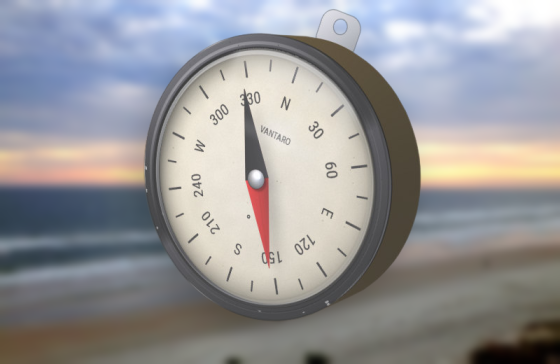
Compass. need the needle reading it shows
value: 150 °
